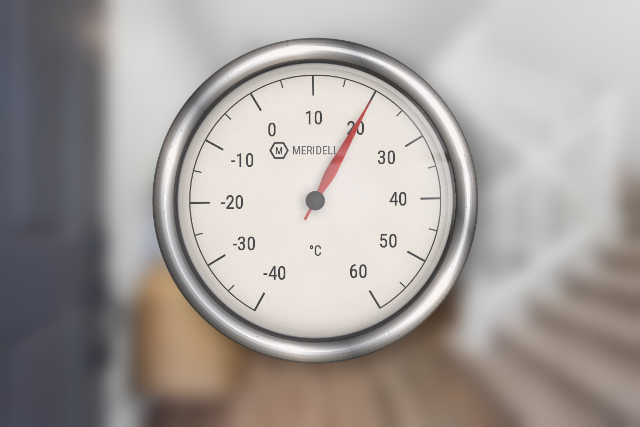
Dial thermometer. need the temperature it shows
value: 20 °C
